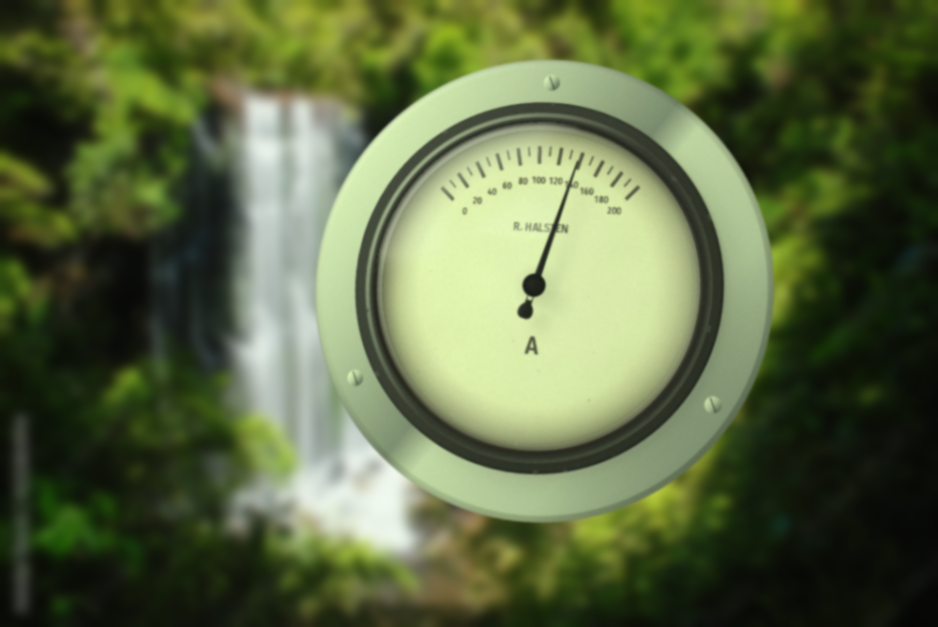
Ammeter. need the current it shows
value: 140 A
